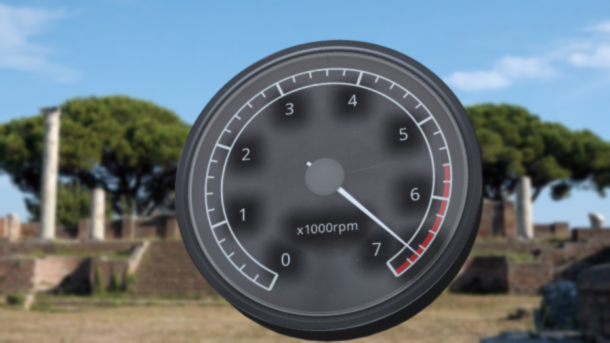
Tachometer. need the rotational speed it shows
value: 6700 rpm
